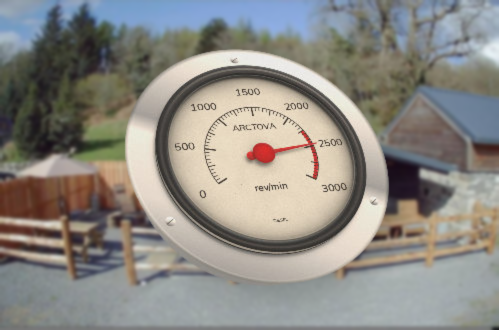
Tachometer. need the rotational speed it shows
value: 2500 rpm
